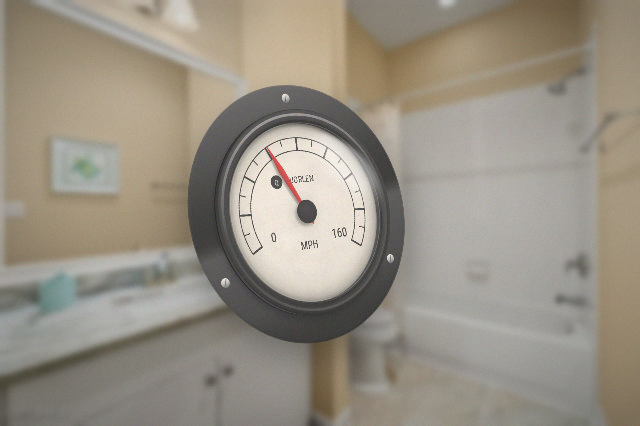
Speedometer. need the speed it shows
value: 60 mph
